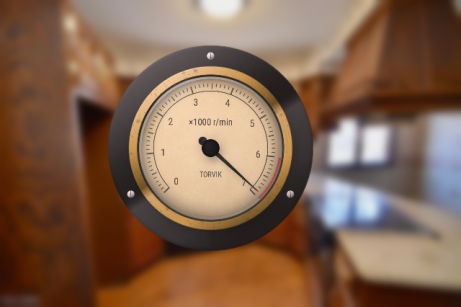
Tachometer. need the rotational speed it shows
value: 6900 rpm
